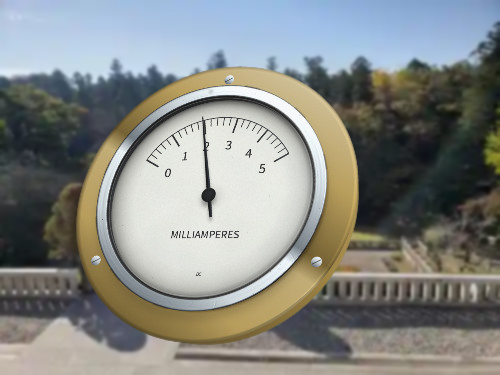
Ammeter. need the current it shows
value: 2 mA
